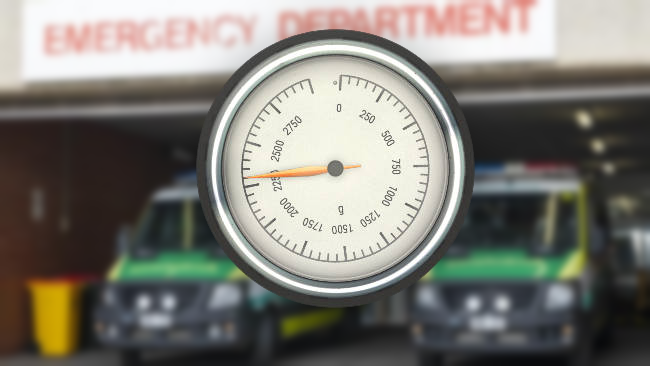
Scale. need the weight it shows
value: 2300 g
